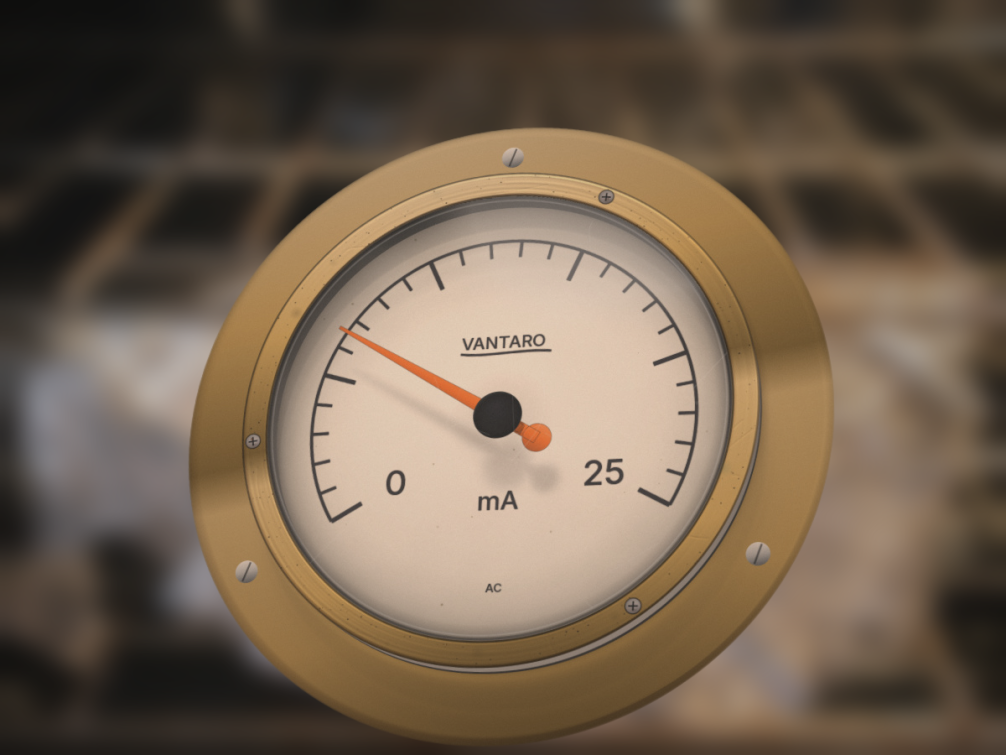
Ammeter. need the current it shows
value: 6.5 mA
